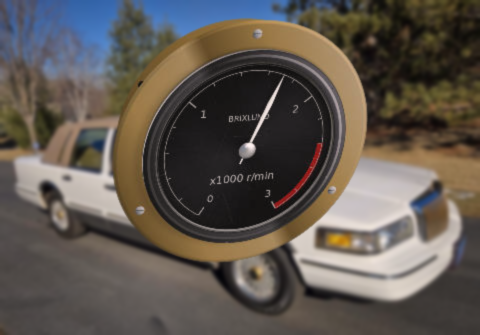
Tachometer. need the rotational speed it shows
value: 1700 rpm
